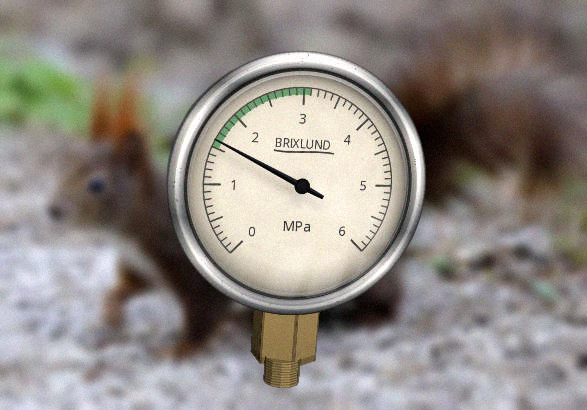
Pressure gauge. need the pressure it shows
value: 1.6 MPa
